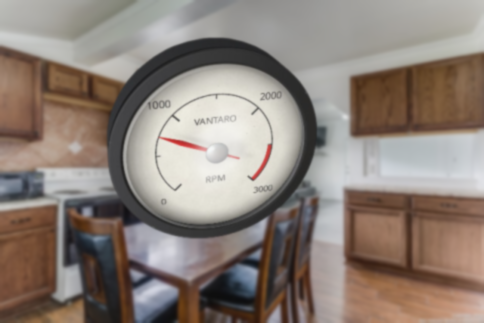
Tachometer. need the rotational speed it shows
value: 750 rpm
